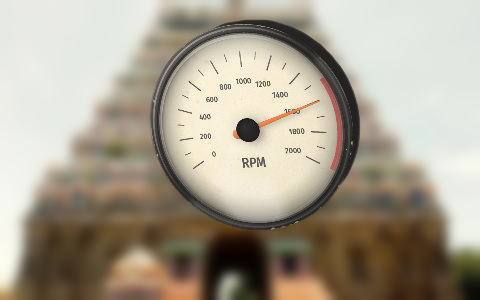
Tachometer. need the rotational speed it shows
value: 1600 rpm
